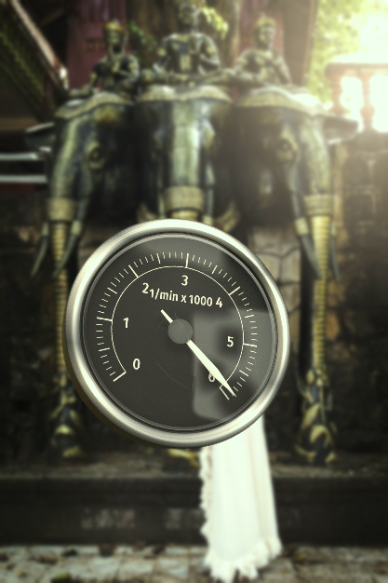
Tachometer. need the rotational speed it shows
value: 5900 rpm
